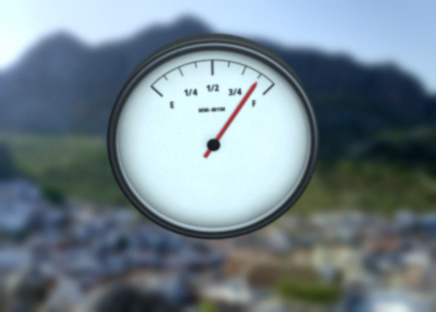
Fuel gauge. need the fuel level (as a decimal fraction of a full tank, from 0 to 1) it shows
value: 0.875
